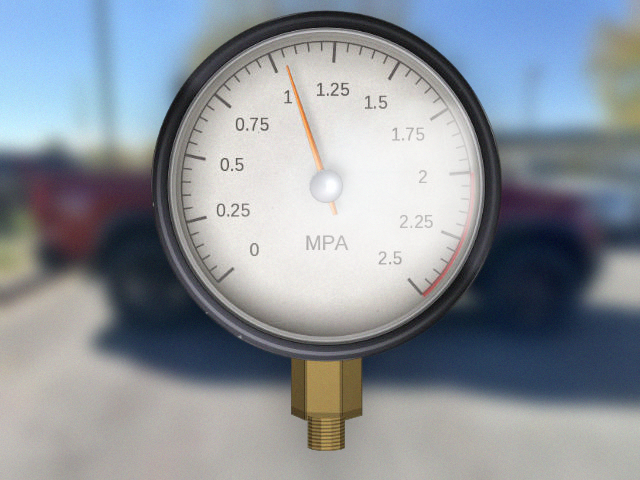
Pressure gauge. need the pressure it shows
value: 1.05 MPa
